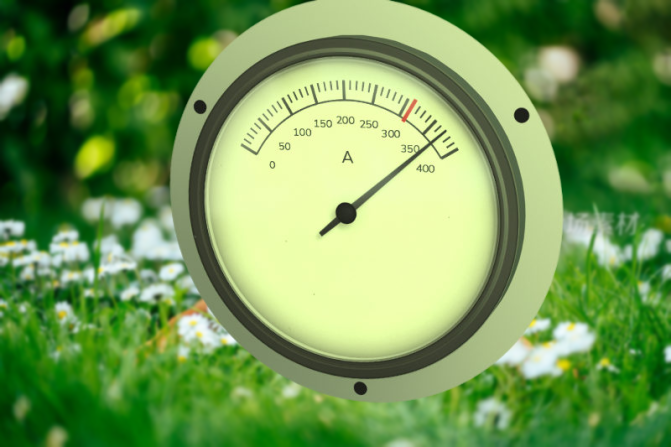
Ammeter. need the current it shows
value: 370 A
